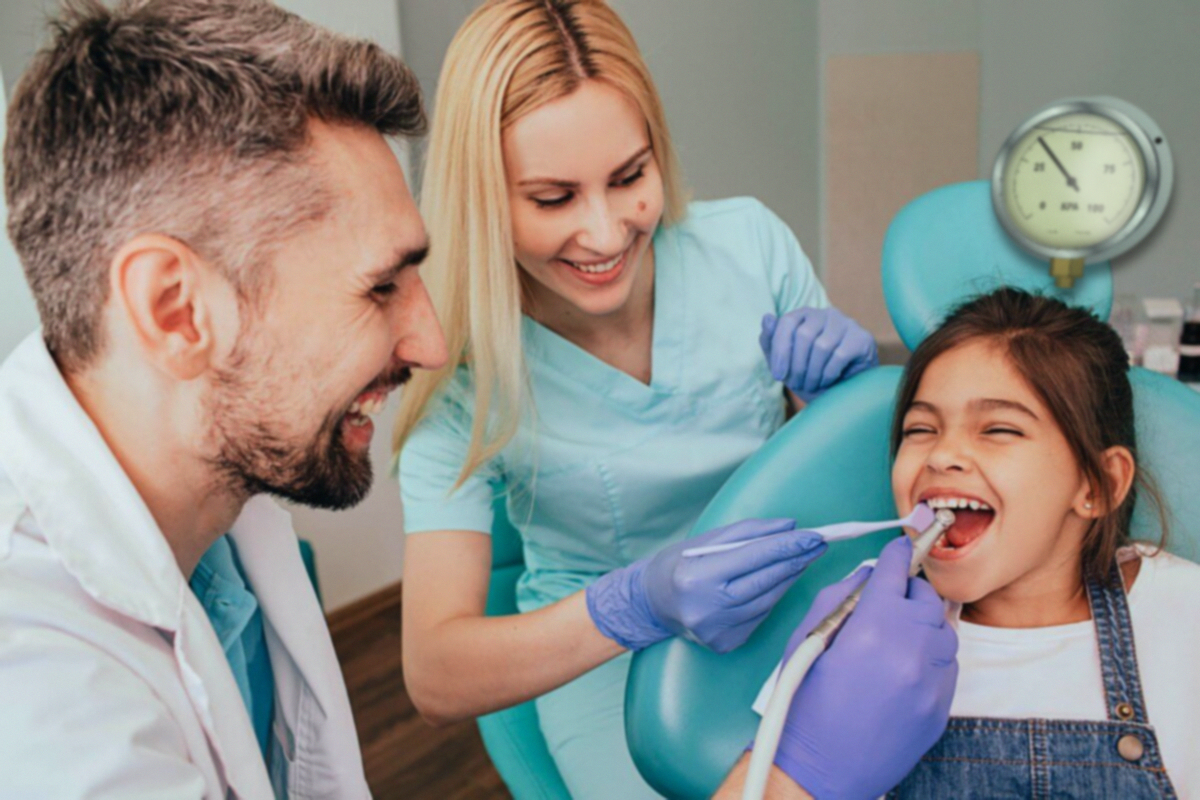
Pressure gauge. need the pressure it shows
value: 35 kPa
